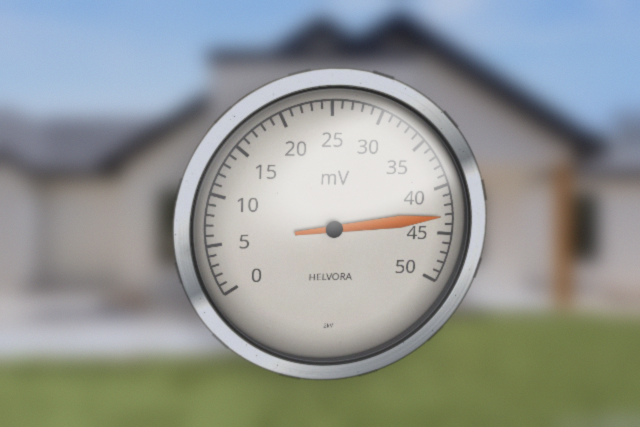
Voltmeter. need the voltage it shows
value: 43 mV
